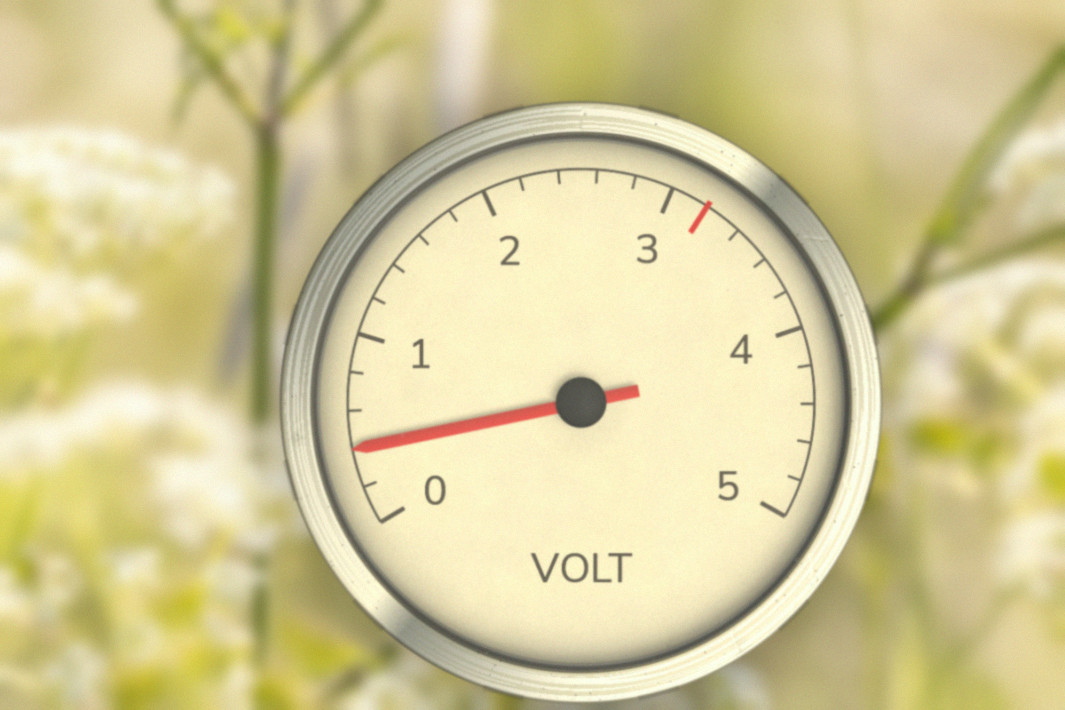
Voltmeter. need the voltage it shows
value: 0.4 V
